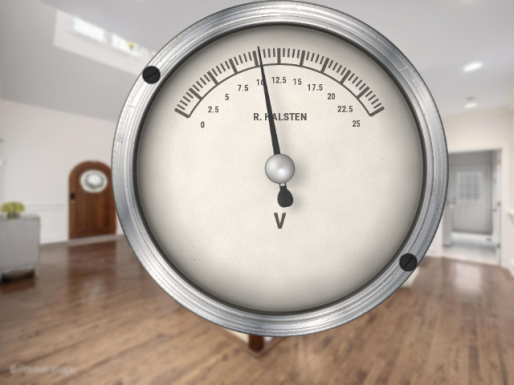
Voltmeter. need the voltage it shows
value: 10.5 V
